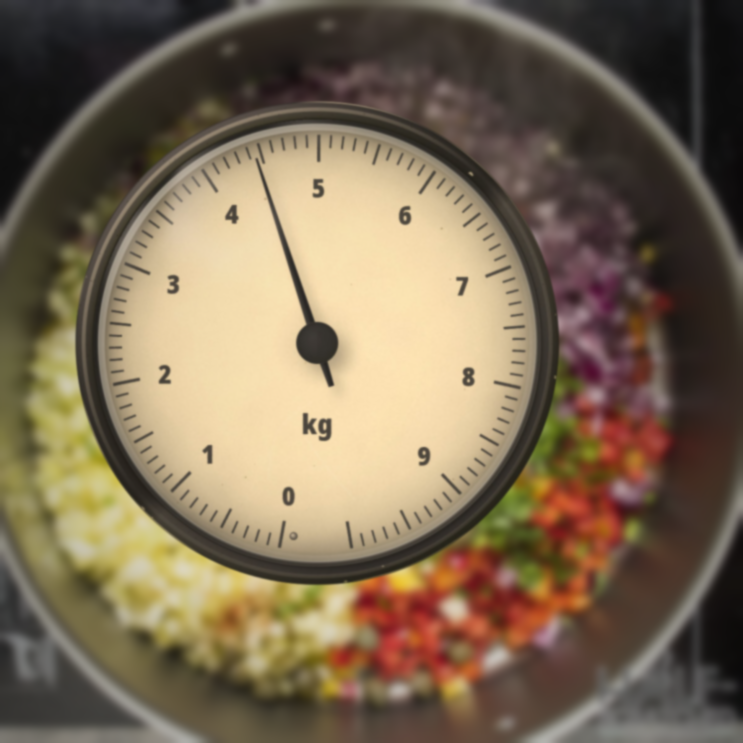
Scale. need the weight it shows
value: 4.45 kg
